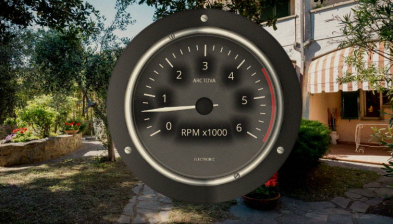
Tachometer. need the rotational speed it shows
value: 600 rpm
